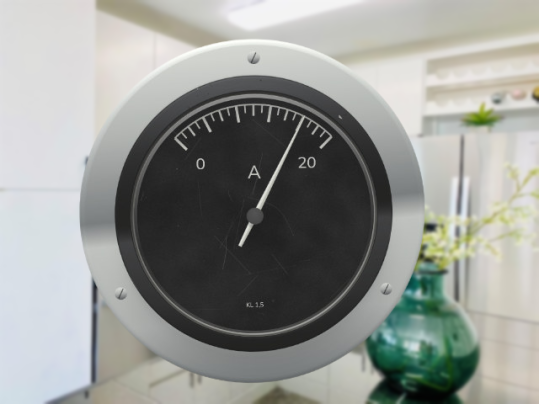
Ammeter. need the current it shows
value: 16 A
